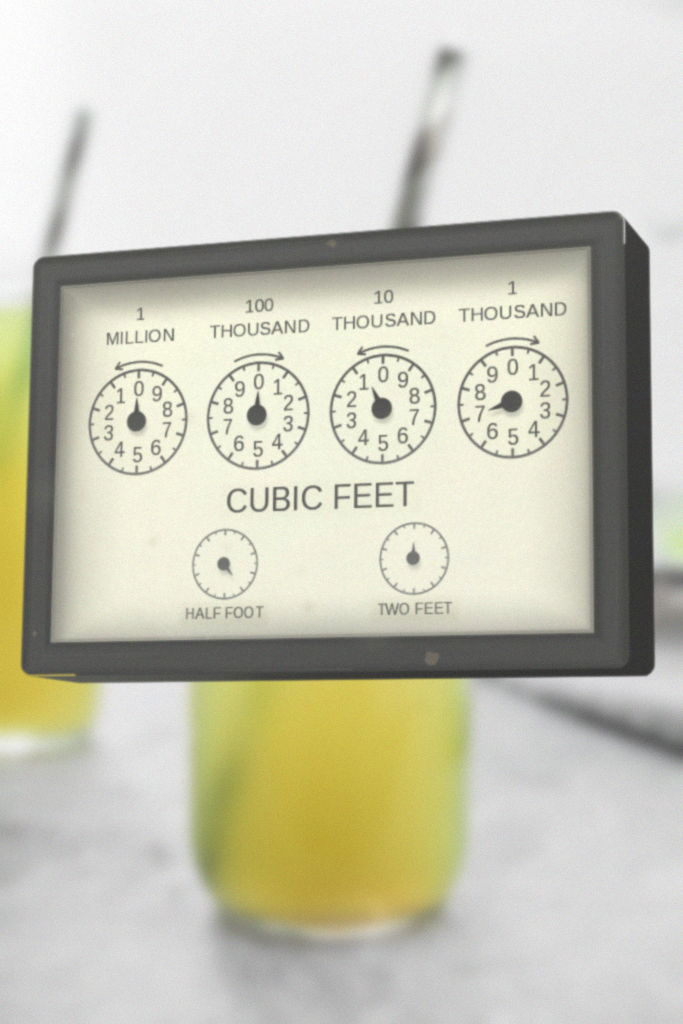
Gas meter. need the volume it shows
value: 700 ft³
